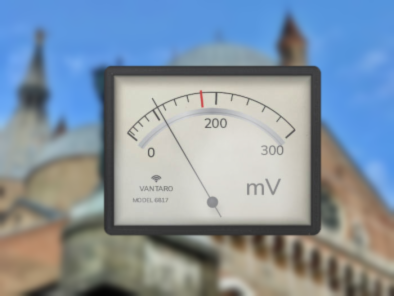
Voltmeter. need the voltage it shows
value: 110 mV
